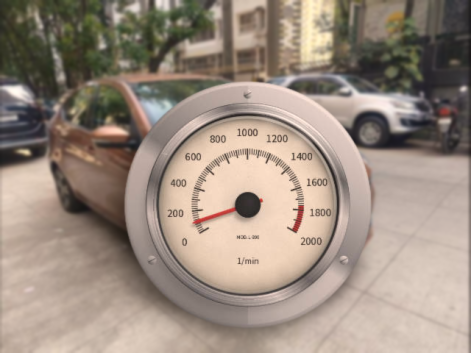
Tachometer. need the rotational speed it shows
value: 100 rpm
